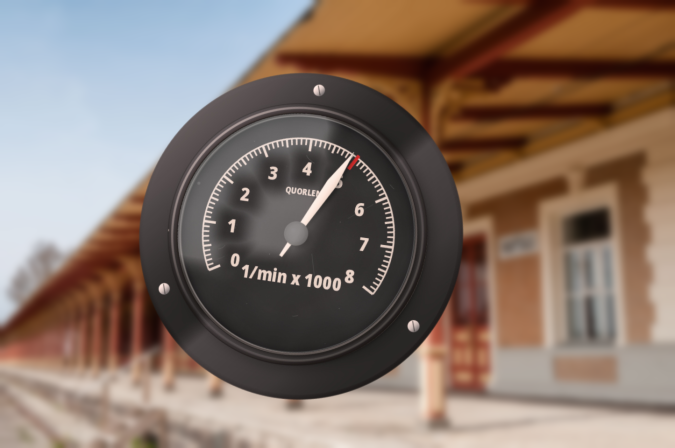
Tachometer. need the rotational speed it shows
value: 4900 rpm
